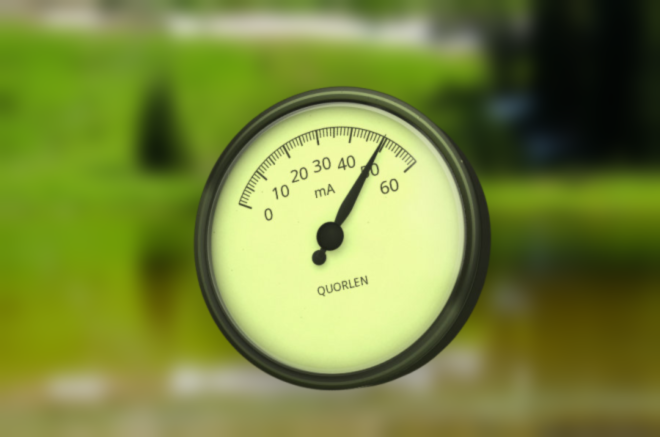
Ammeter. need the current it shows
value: 50 mA
